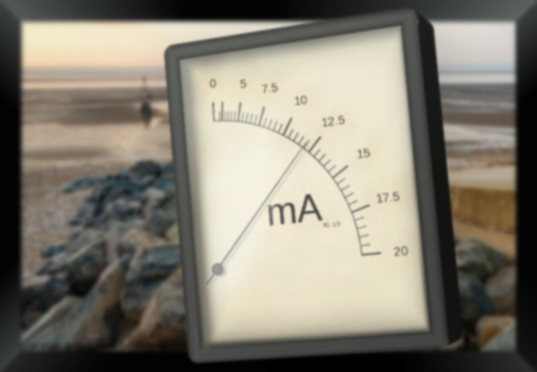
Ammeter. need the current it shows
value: 12 mA
